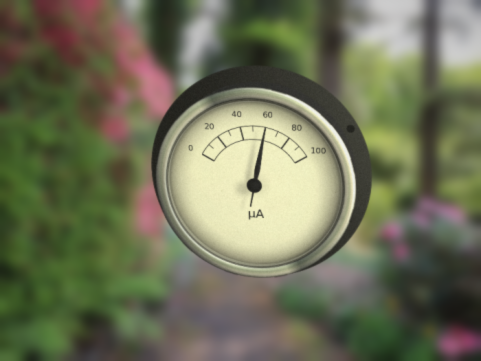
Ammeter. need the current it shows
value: 60 µA
